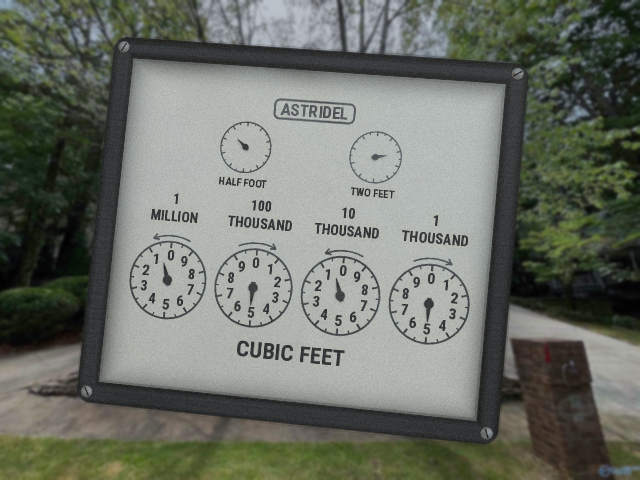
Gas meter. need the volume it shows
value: 50500 ft³
